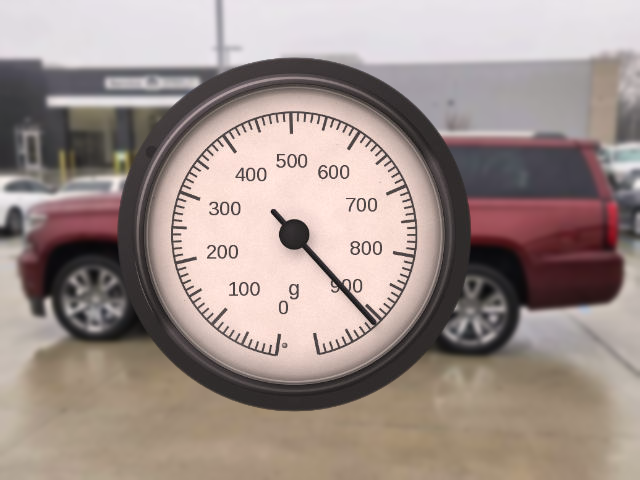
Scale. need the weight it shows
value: 910 g
